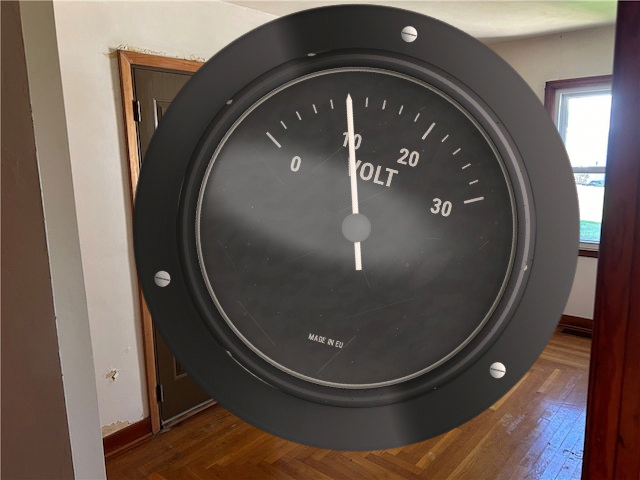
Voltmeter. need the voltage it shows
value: 10 V
